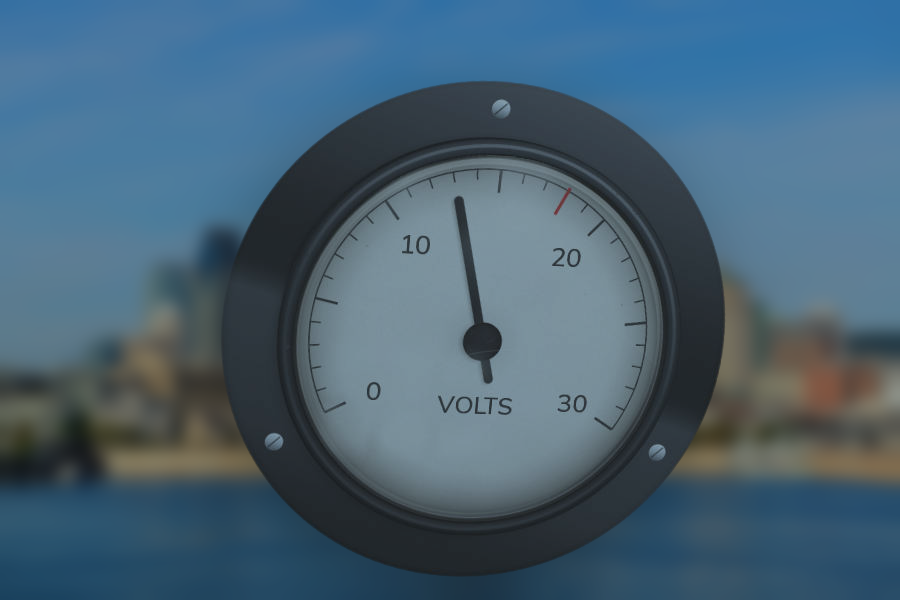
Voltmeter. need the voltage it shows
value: 13 V
